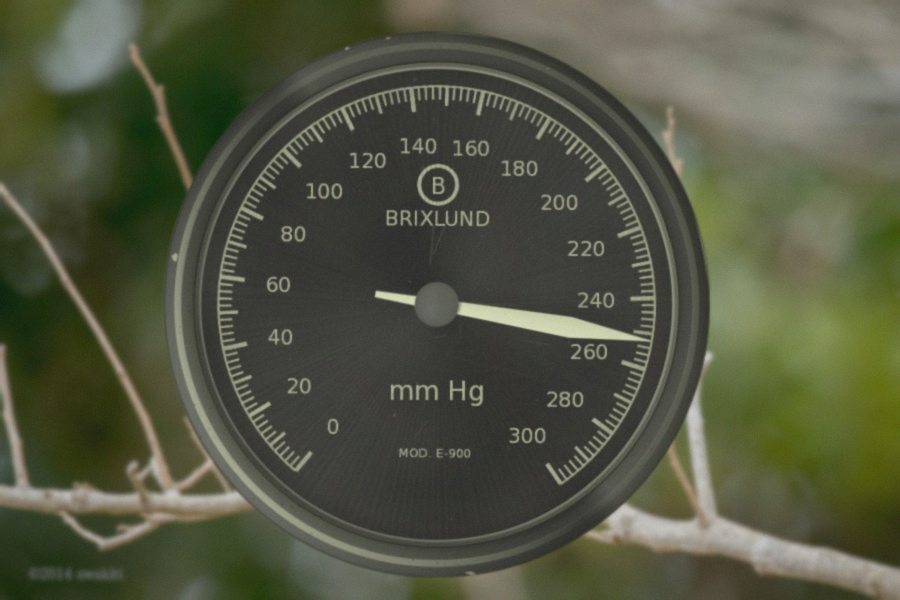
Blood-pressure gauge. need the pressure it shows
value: 252 mmHg
